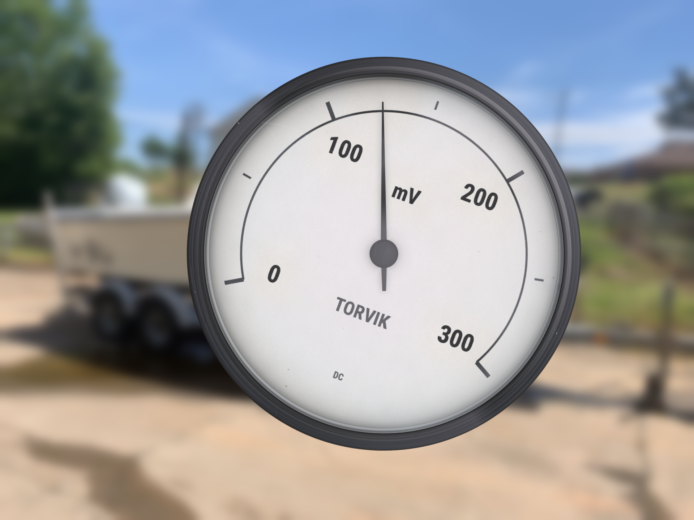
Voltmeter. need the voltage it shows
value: 125 mV
